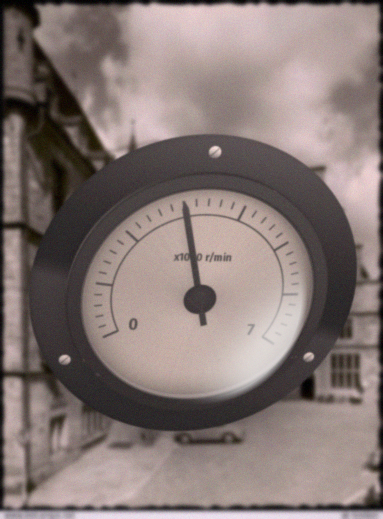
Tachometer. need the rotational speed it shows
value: 3000 rpm
